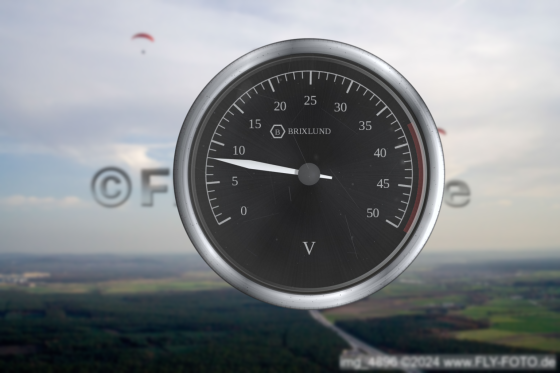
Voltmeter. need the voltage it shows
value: 8 V
